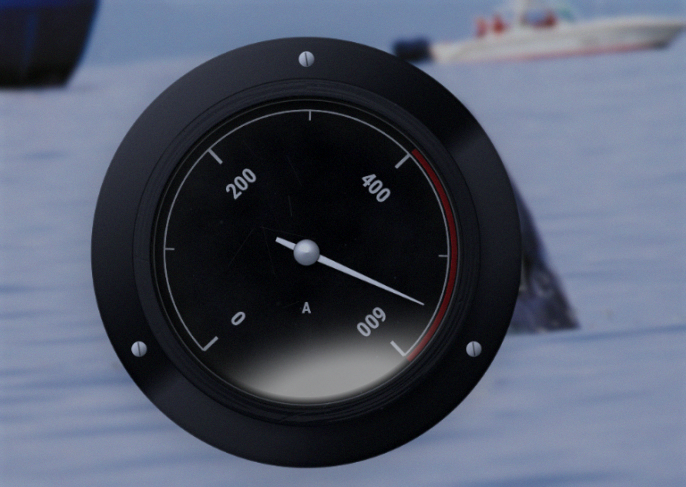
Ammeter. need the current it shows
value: 550 A
